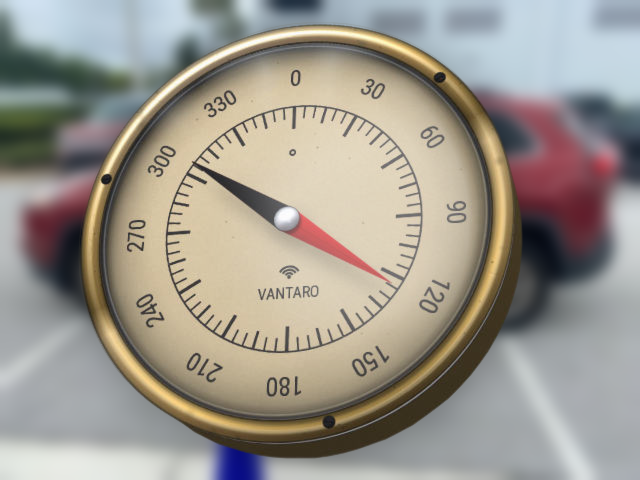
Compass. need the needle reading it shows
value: 125 °
